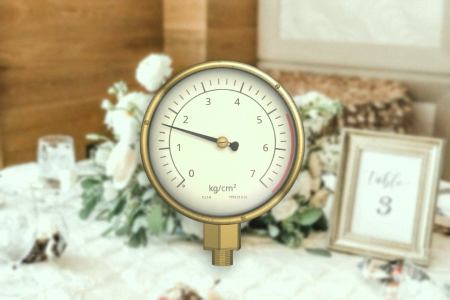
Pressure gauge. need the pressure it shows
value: 1.6 kg/cm²
